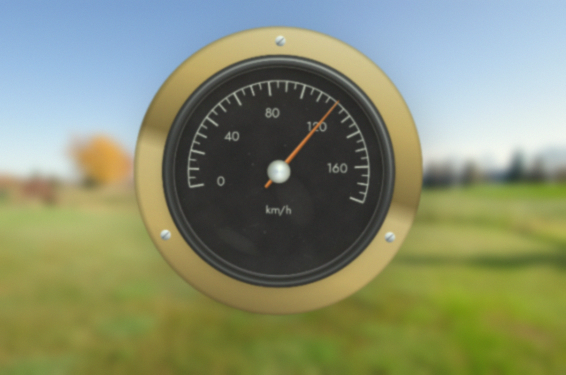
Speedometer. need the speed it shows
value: 120 km/h
